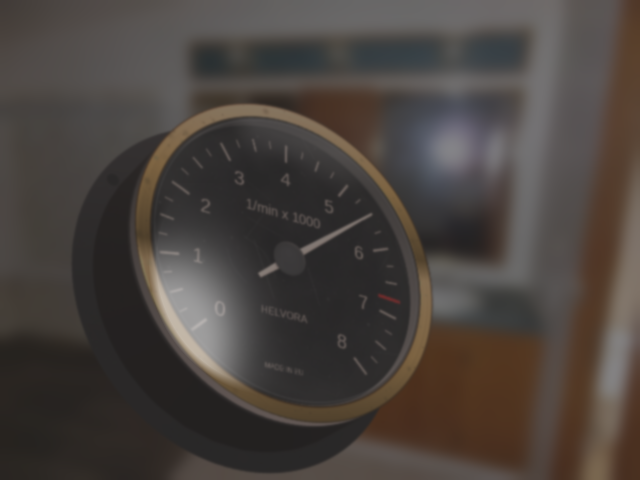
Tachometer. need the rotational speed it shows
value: 5500 rpm
